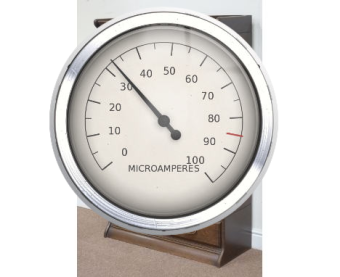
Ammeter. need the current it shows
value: 32.5 µA
